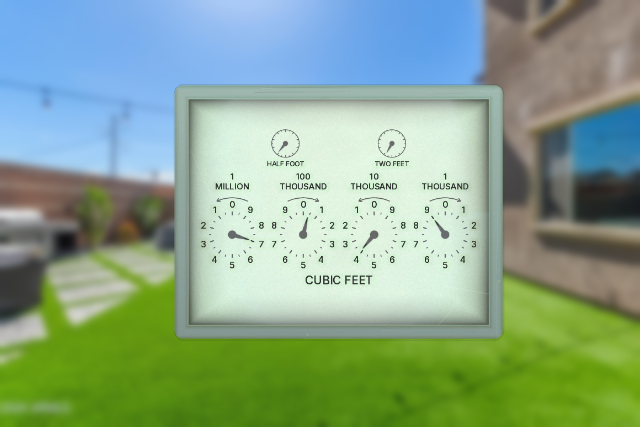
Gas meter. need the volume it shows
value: 703900 ft³
